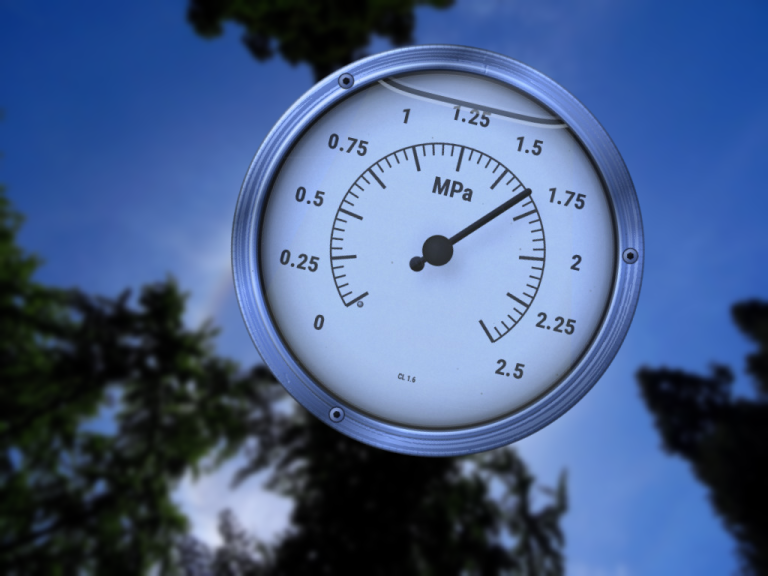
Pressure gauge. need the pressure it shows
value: 1.65 MPa
